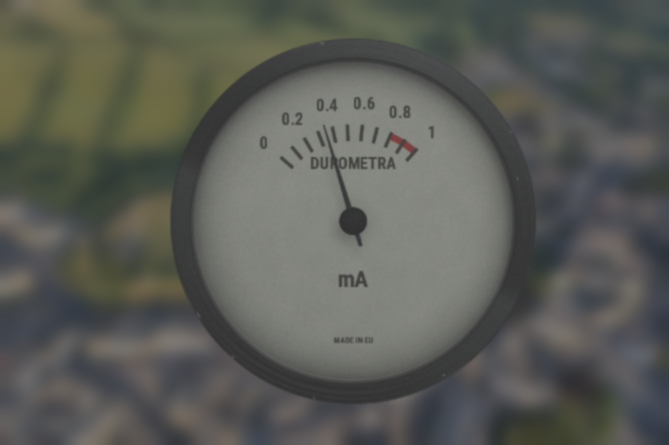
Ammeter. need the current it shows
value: 0.35 mA
